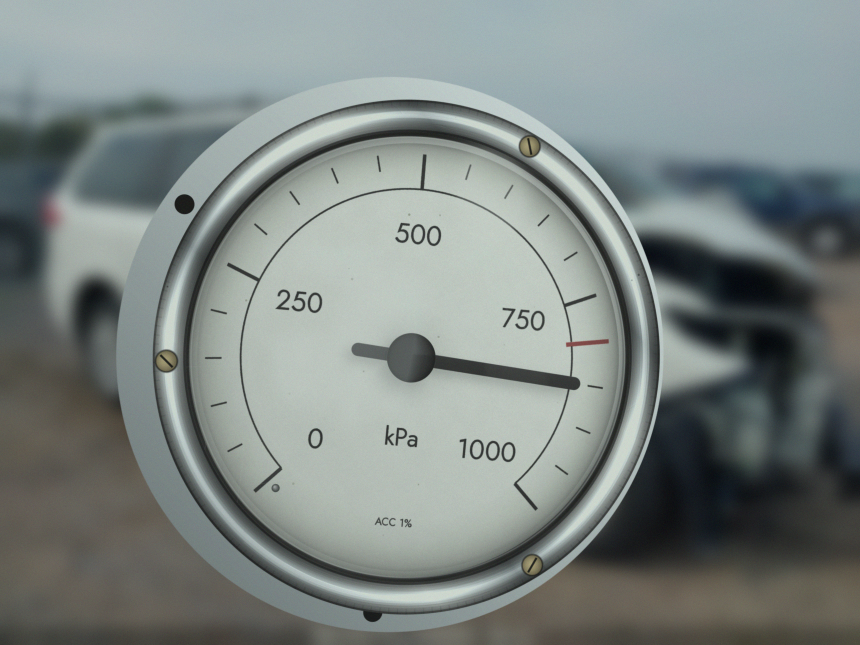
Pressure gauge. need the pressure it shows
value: 850 kPa
